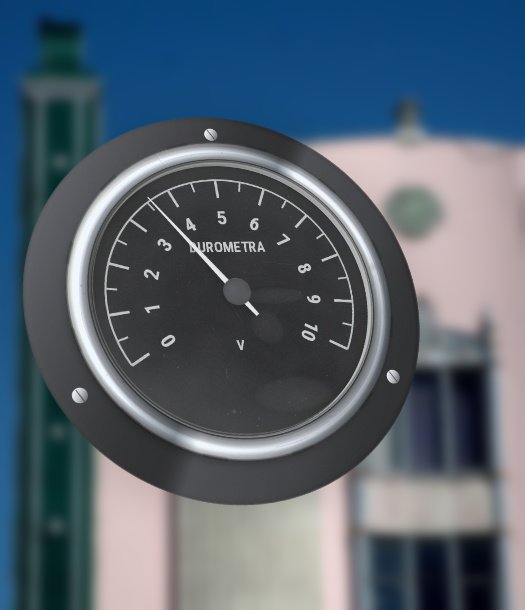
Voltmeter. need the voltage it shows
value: 3.5 V
